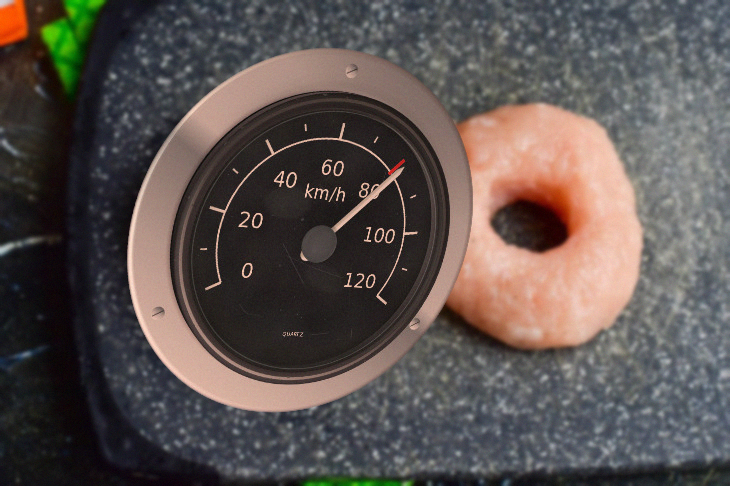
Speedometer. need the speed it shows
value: 80 km/h
